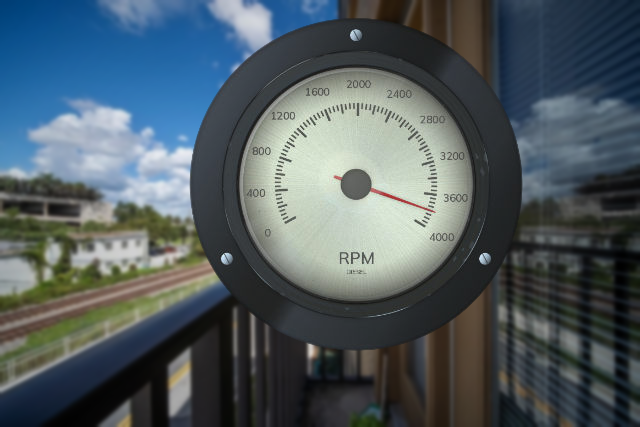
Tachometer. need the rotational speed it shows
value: 3800 rpm
